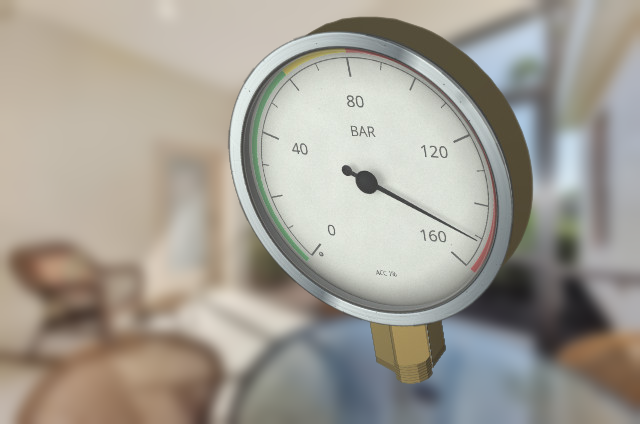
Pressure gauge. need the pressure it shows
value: 150 bar
